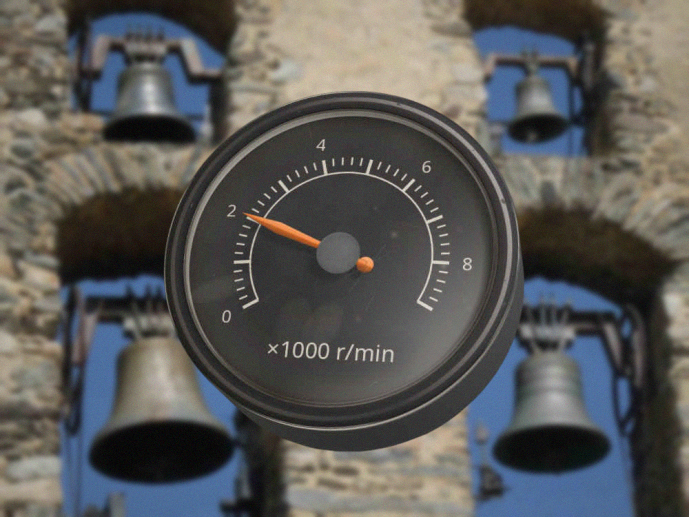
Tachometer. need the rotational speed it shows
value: 2000 rpm
